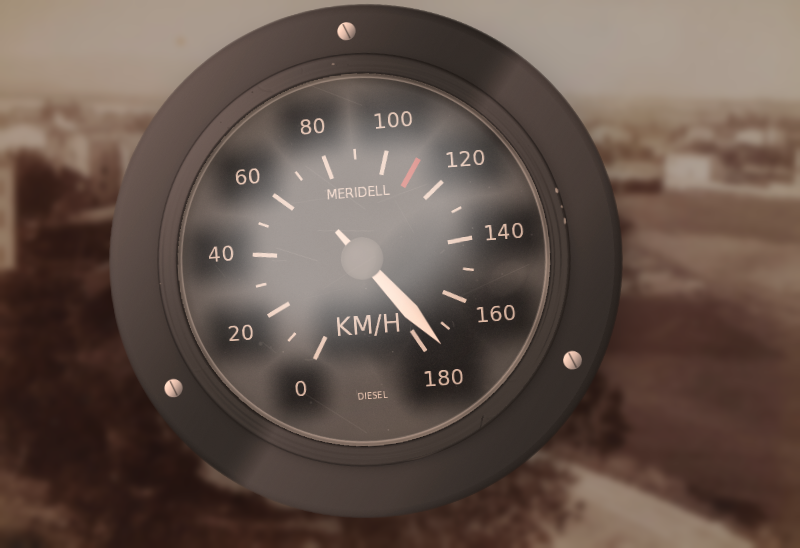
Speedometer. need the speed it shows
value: 175 km/h
